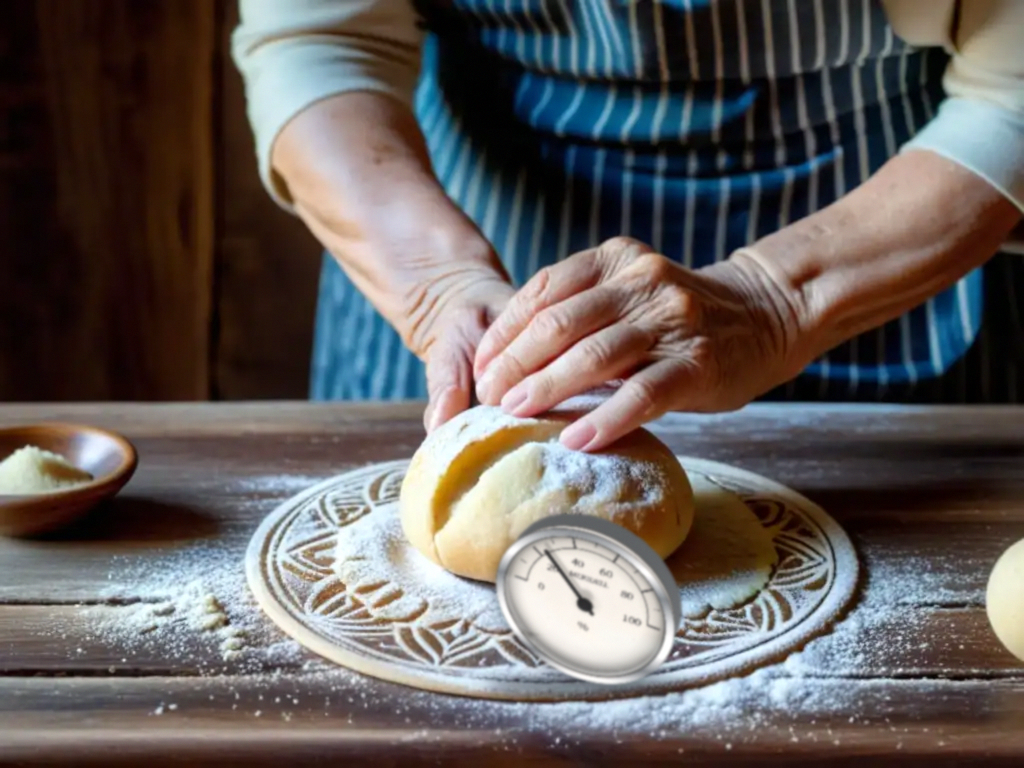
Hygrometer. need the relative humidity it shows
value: 25 %
